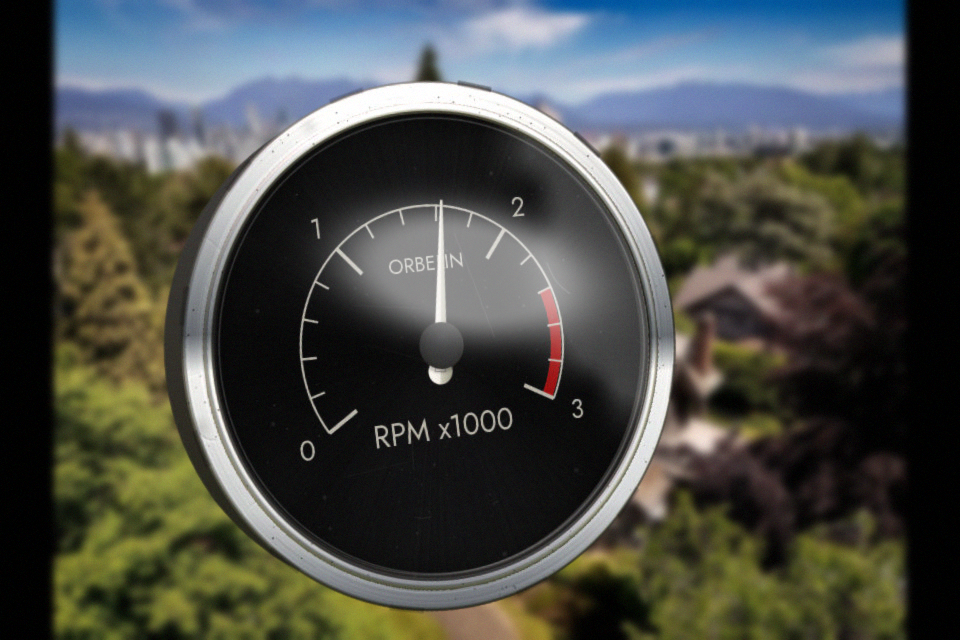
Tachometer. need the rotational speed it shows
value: 1600 rpm
